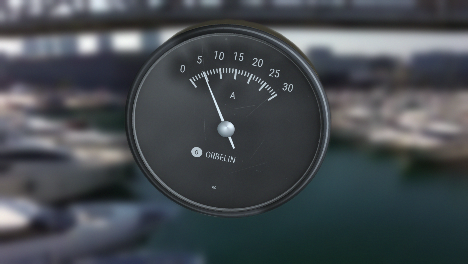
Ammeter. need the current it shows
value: 5 A
